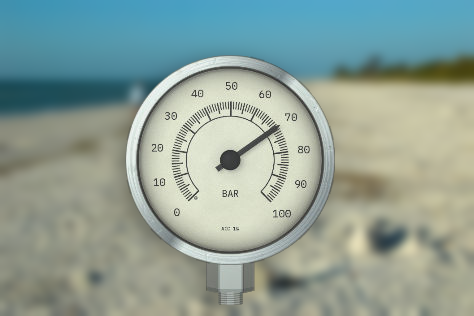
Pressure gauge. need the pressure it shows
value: 70 bar
